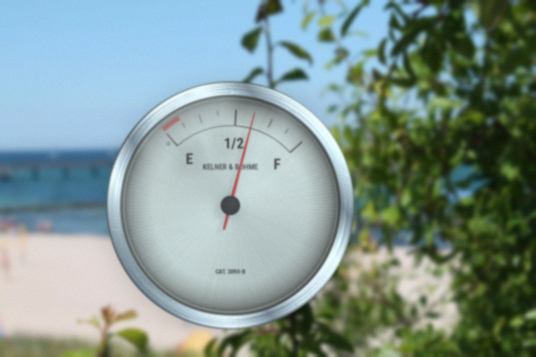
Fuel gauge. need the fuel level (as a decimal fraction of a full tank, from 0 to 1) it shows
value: 0.625
